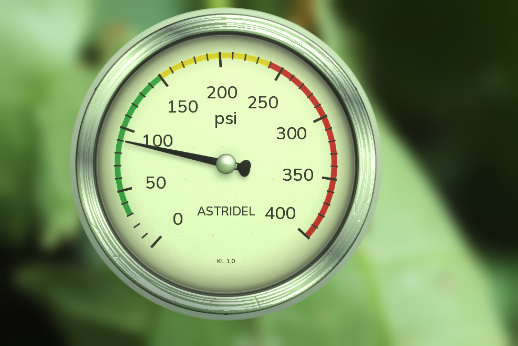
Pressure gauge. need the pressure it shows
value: 90 psi
